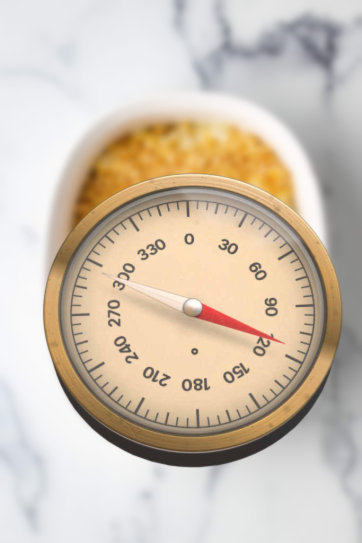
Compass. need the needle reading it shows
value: 115 °
